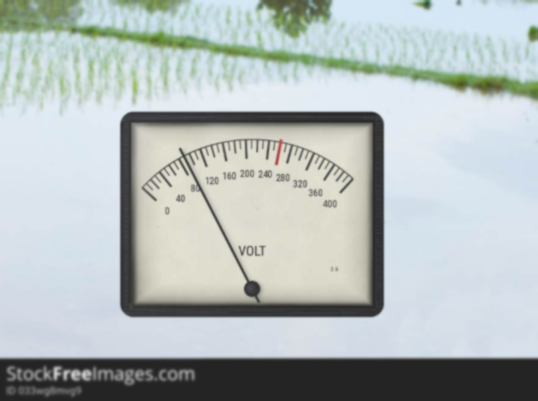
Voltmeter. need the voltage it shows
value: 90 V
